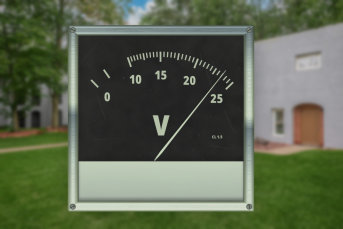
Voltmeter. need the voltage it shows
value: 23.5 V
